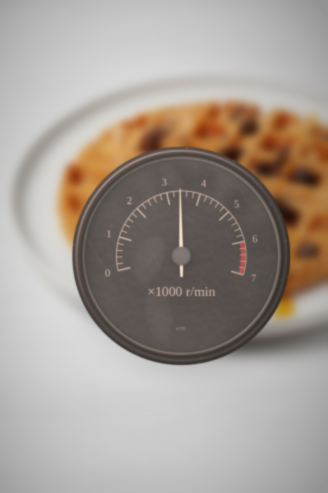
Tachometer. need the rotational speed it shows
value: 3400 rpm
